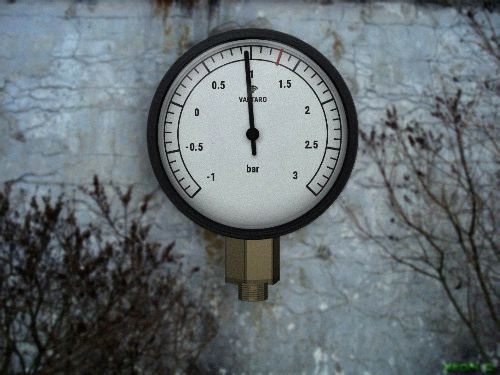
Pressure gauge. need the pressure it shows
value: 0.95 bar
